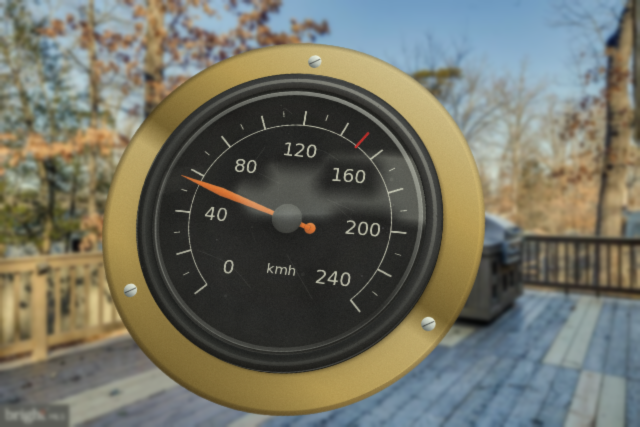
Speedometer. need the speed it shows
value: 55 km/h
